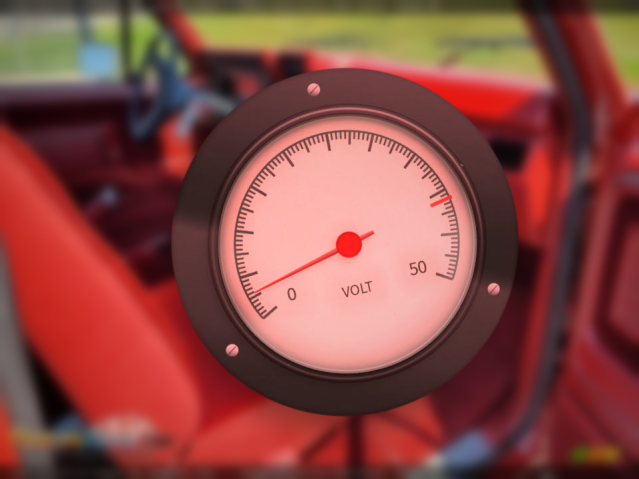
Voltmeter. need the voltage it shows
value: 3 V
